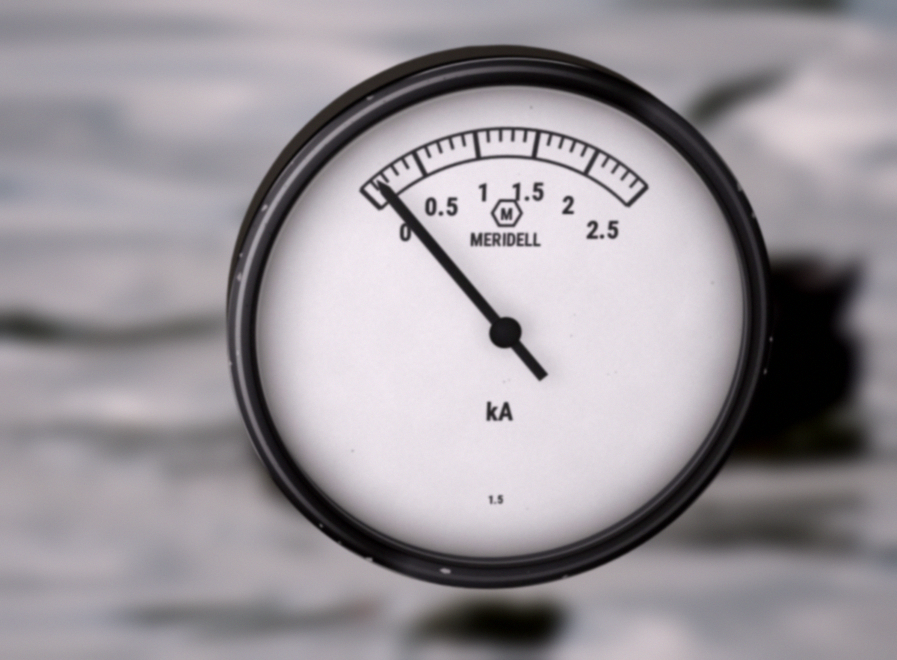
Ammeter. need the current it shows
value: 0.15 kA
